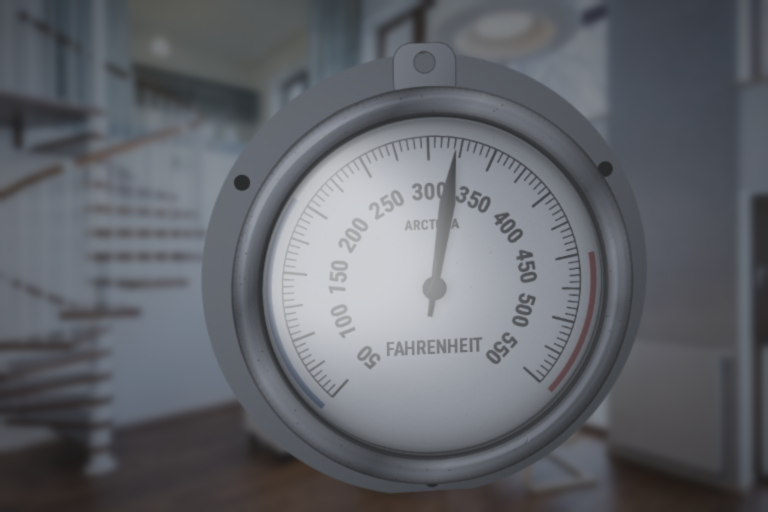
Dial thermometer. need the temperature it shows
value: 320 °F
